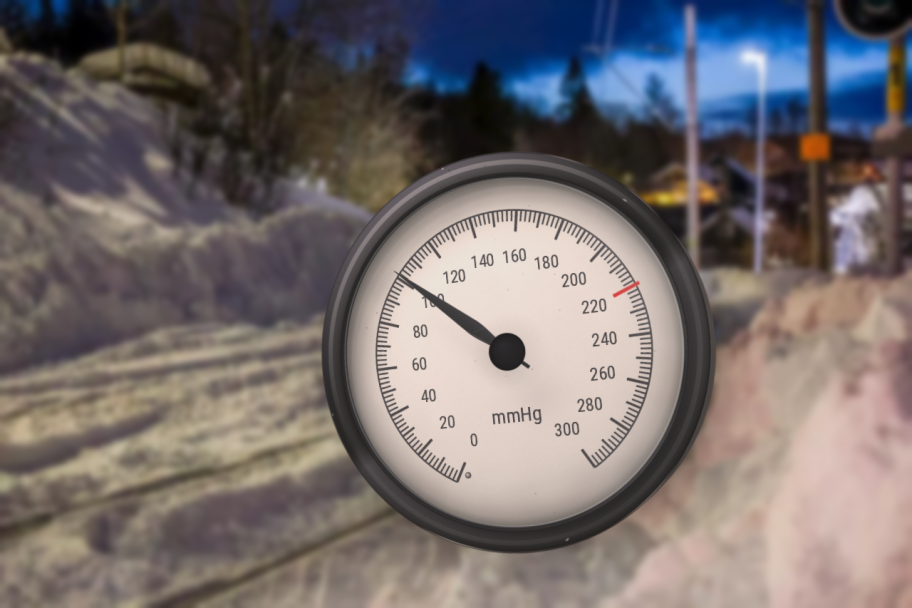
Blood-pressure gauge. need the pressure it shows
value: 102 mmHg
